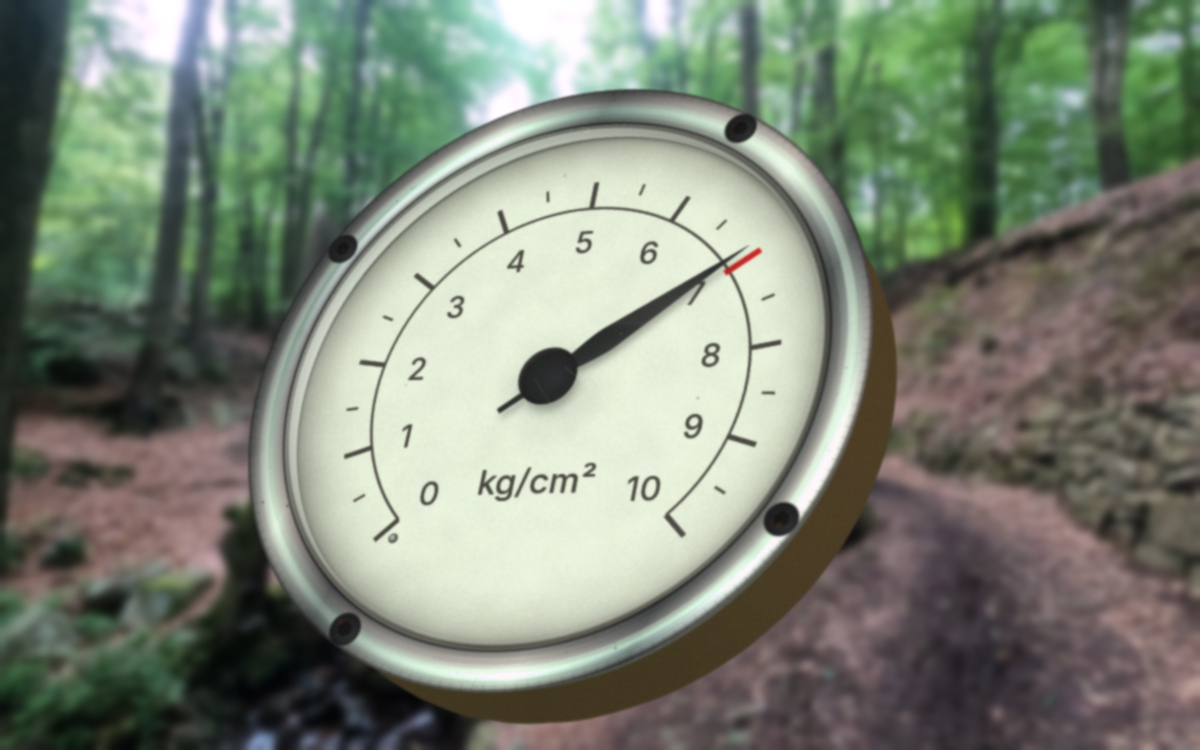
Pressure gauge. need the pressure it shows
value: 7 kg/cm²
